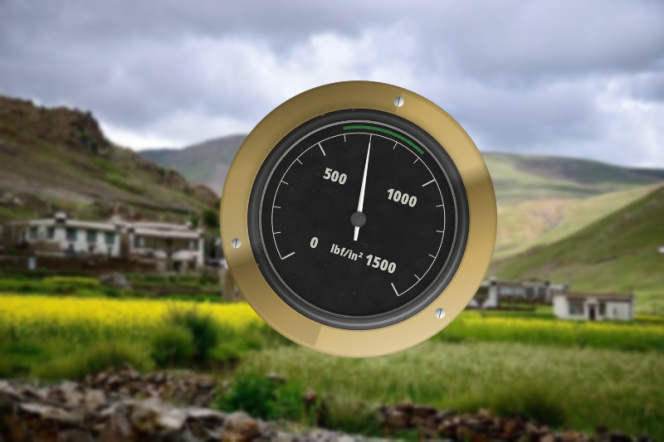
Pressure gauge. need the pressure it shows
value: 700 psi
